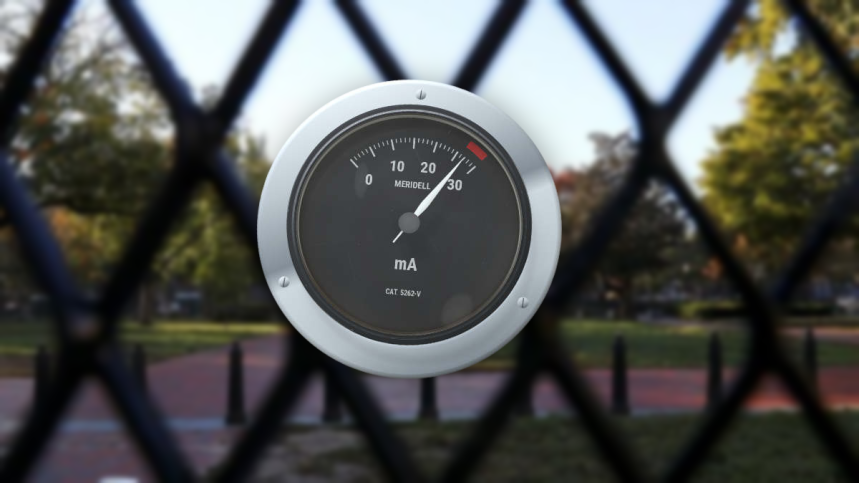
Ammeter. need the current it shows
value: 27 mA
